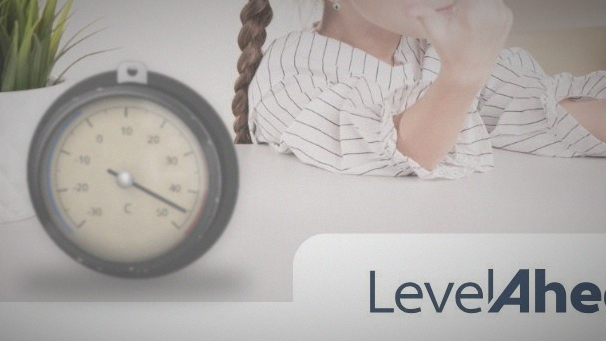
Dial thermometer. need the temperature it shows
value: 45 °C
